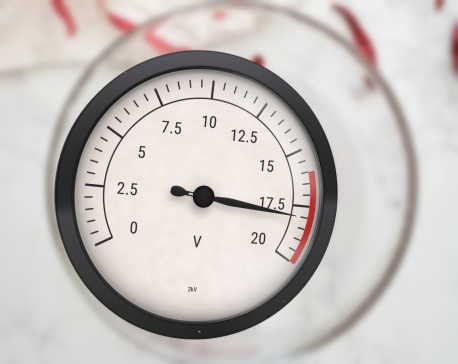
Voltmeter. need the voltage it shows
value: 18 V
